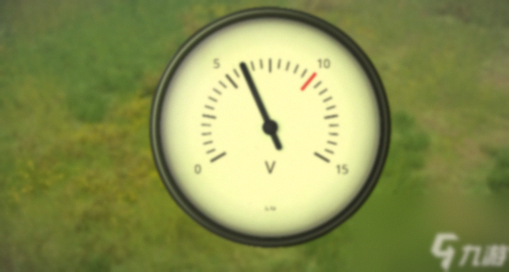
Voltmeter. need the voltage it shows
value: 6 V
